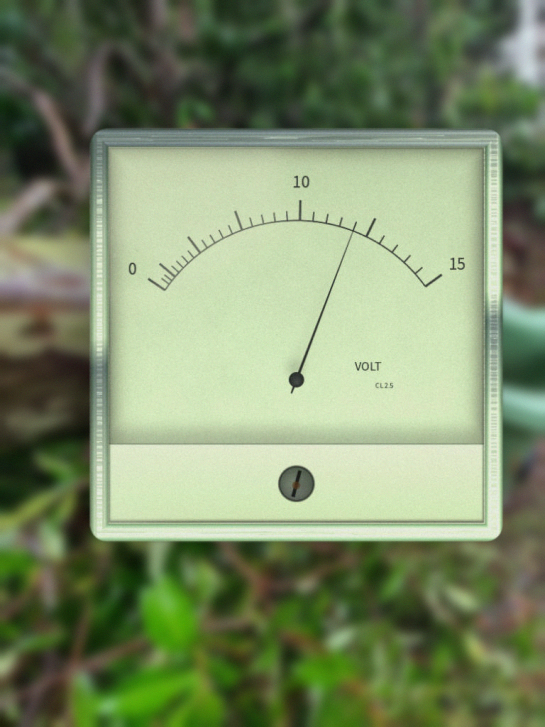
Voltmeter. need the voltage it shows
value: 12 V
